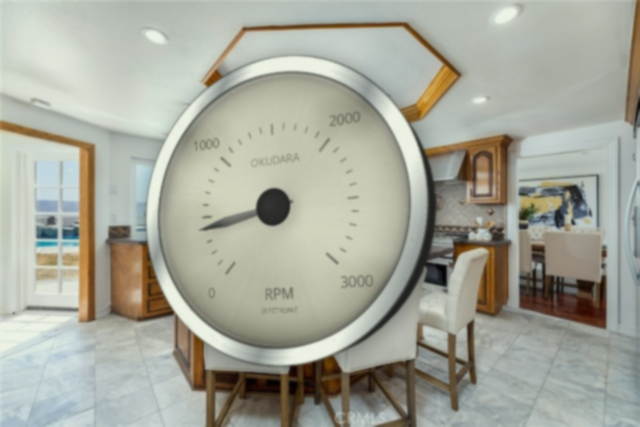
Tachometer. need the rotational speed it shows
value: 400 rpm
